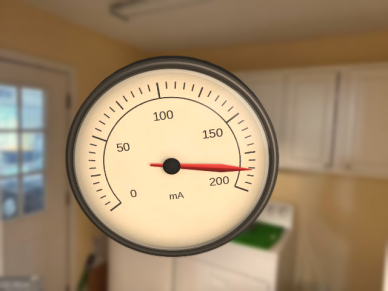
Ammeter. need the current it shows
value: 185 mA
